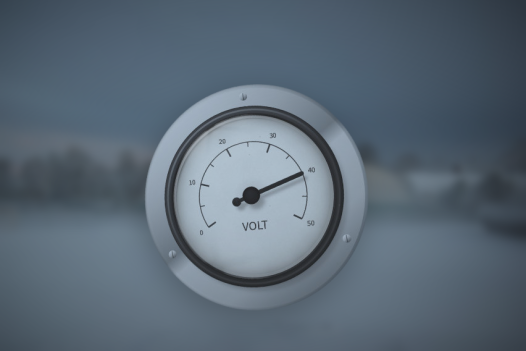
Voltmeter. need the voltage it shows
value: 40 V
